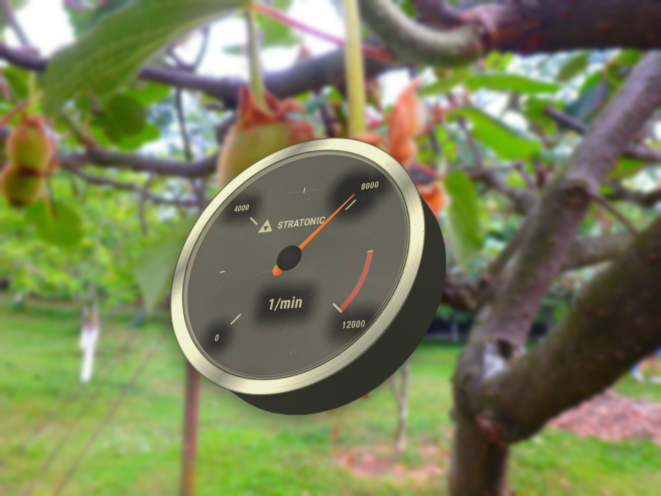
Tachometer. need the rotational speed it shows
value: 8000 rpm
